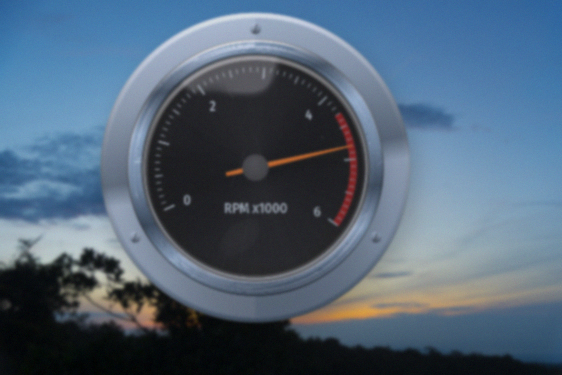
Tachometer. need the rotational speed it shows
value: 4800 rpm
